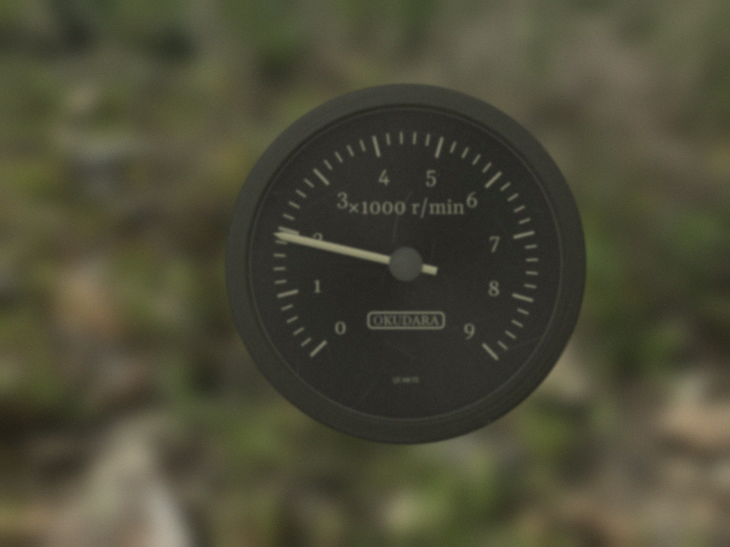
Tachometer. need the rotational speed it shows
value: 1900 rpm
